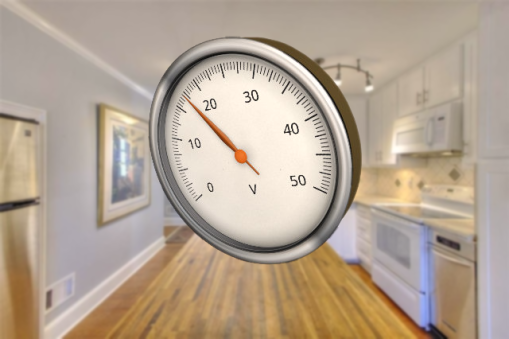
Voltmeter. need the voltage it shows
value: 17.5 V
